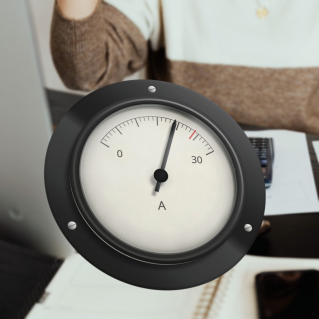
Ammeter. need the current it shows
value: 19 A
